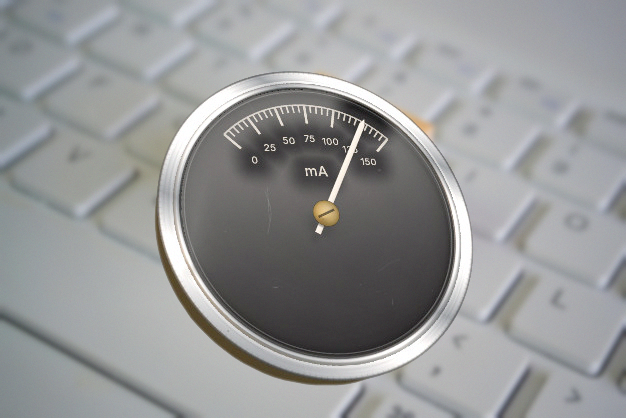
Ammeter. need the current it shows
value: 125 mA
